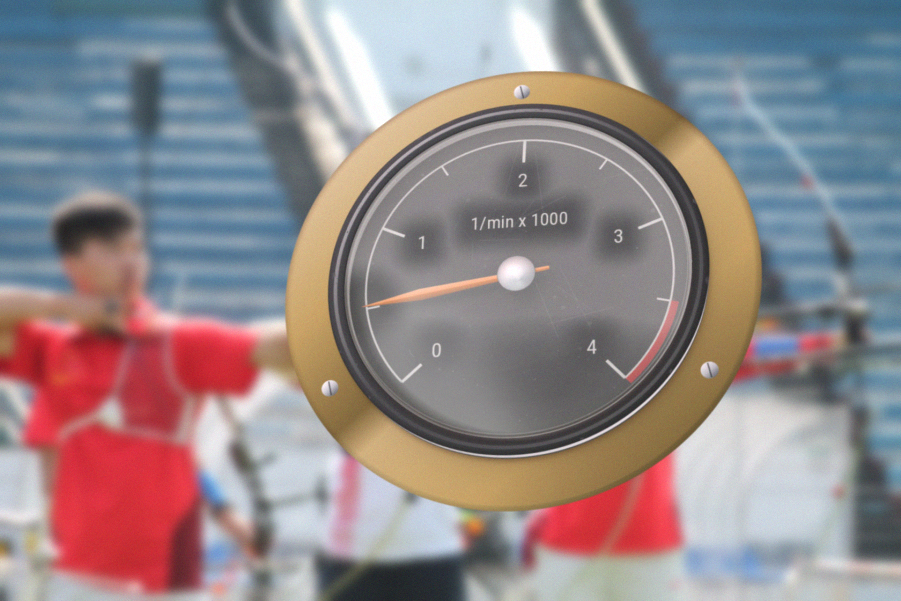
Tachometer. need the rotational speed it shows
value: 500 rpm
